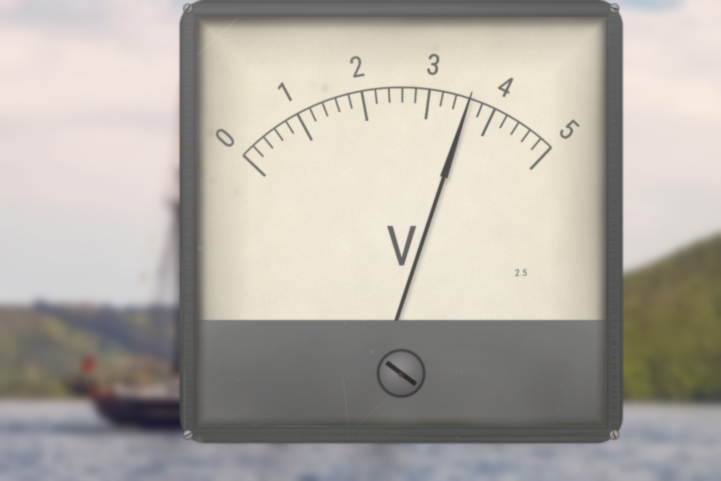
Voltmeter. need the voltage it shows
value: 3.6 V
